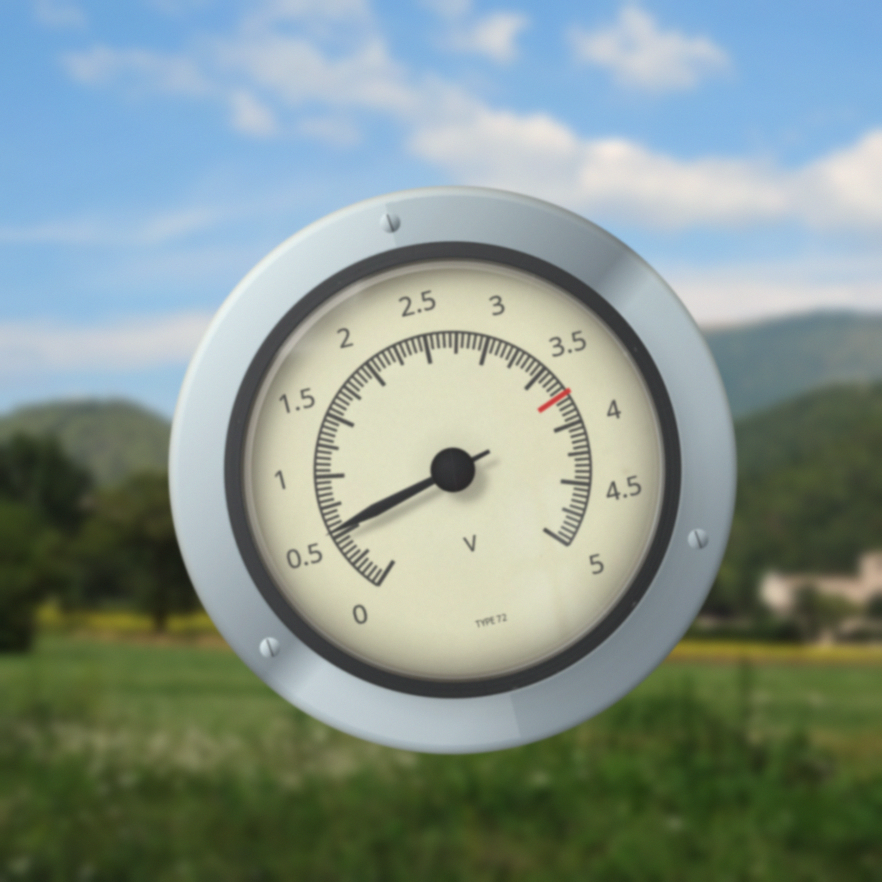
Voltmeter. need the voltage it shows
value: 0.55 V
